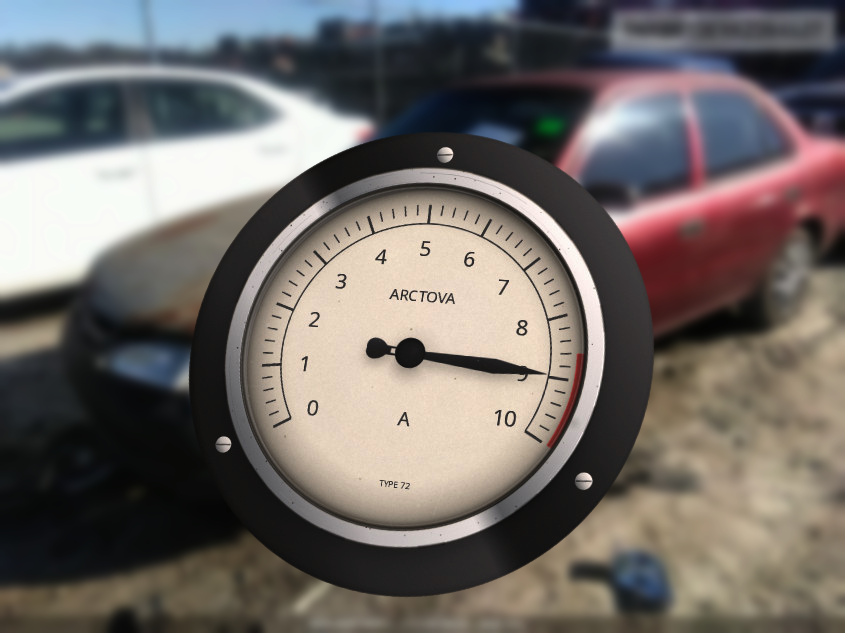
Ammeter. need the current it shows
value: 9 A
